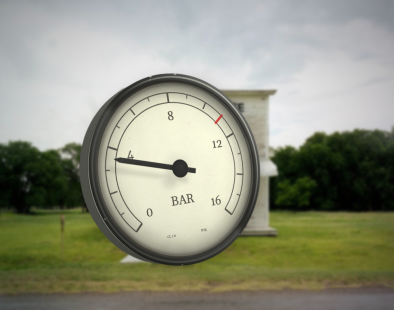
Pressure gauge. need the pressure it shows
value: 3.5 bar
